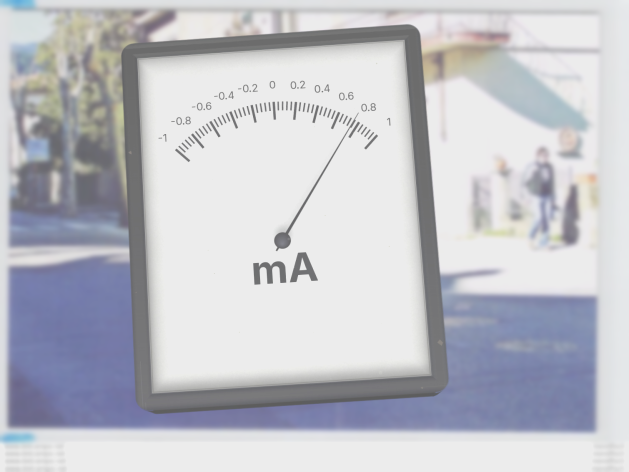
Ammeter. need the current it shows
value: 0.76 mA
